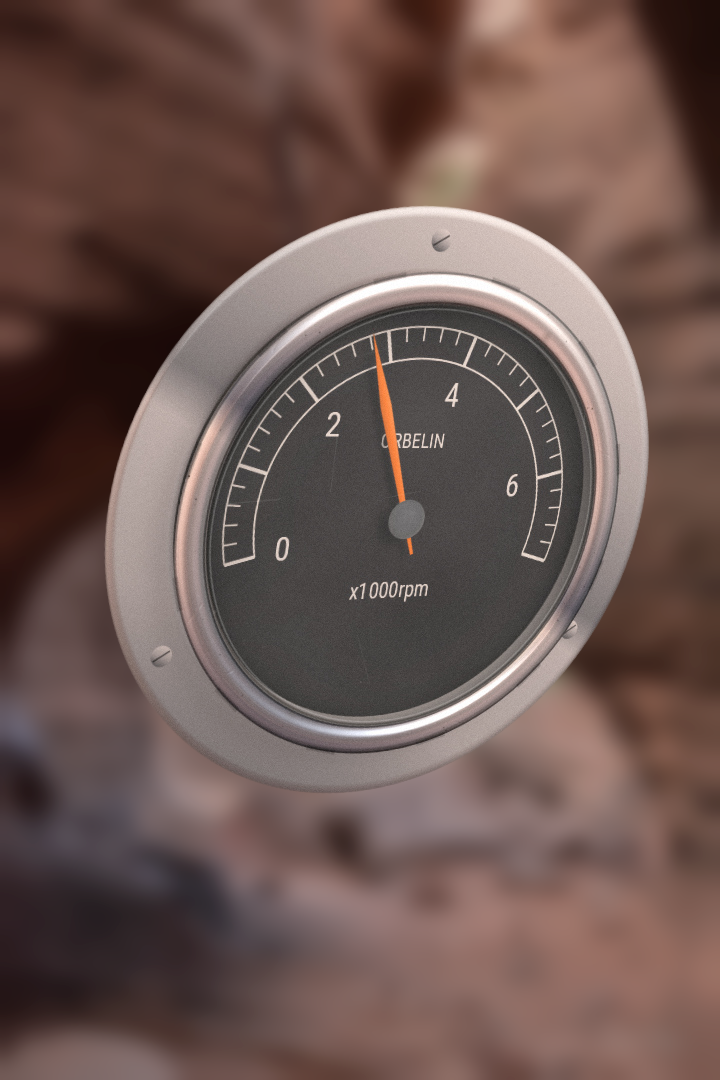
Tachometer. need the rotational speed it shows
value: 2800 rpm
